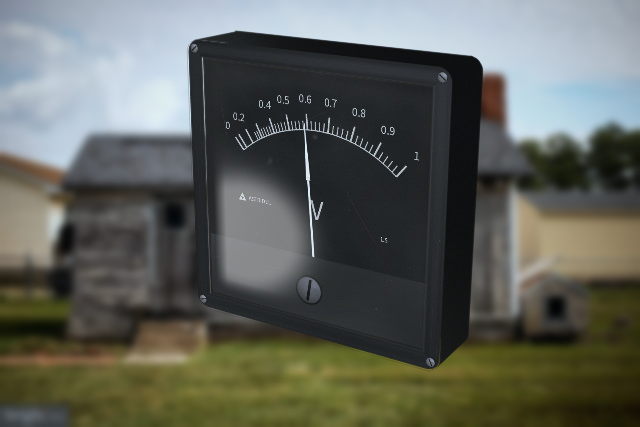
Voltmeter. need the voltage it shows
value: 0.6 V
